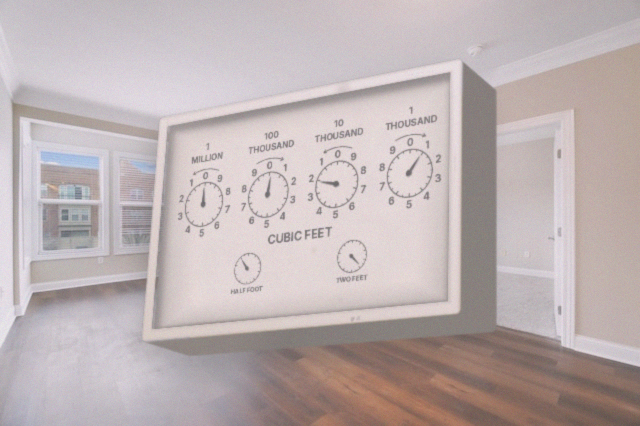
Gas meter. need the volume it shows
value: 2100 ft³
